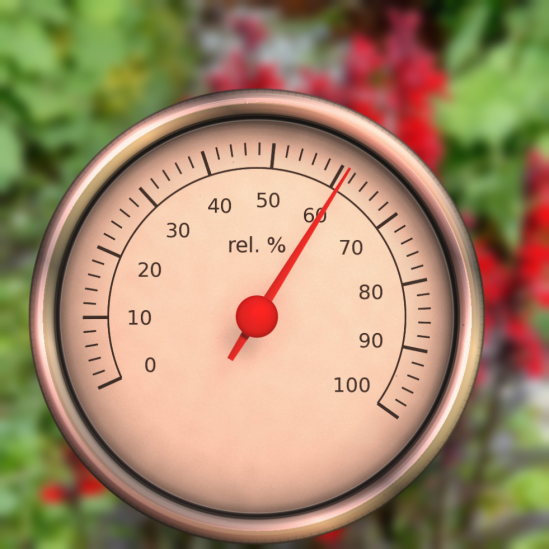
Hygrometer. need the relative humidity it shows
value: 61 %
